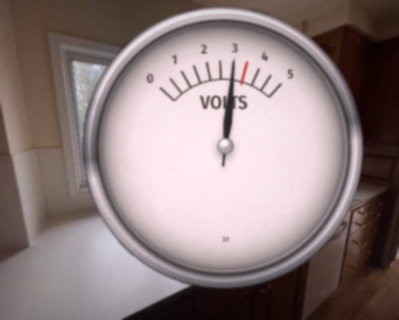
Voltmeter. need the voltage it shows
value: 3 V
